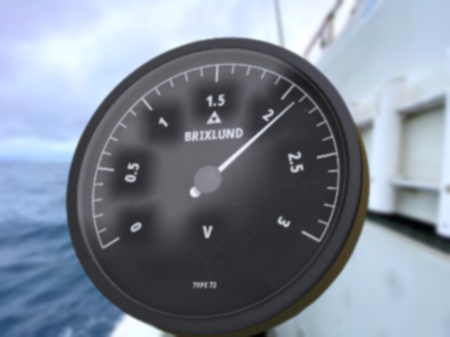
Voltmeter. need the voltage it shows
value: 2.1 V
